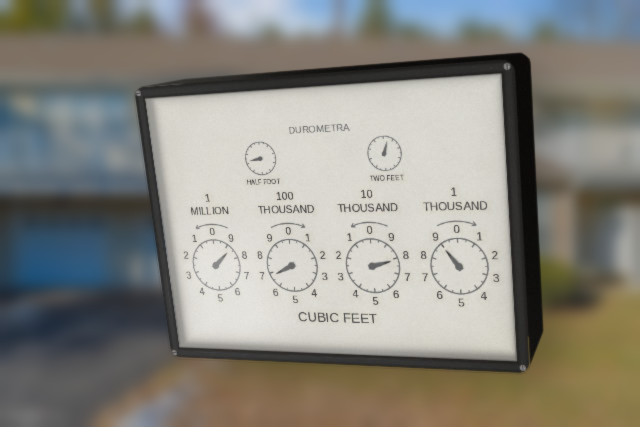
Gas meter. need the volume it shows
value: 867900 ft³
